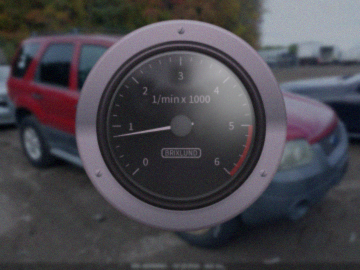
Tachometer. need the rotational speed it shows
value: 800 rpm
